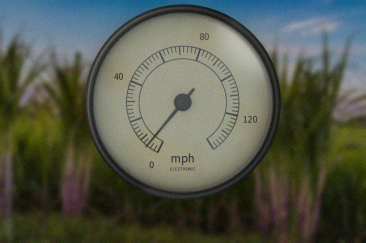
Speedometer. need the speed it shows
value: 6 mph
